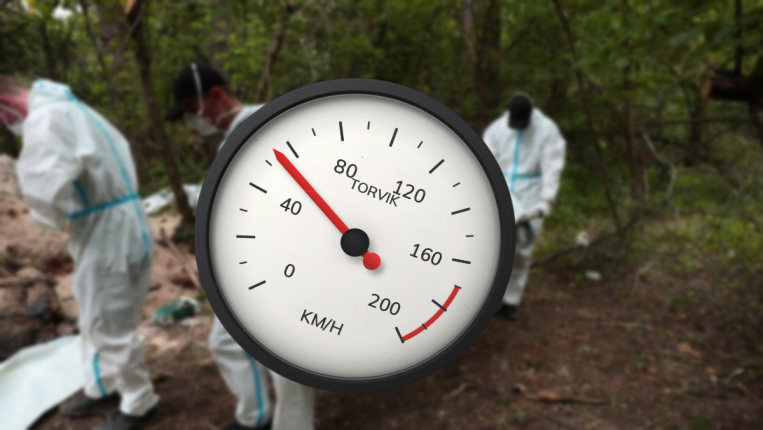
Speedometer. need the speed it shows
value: 55 km/h
